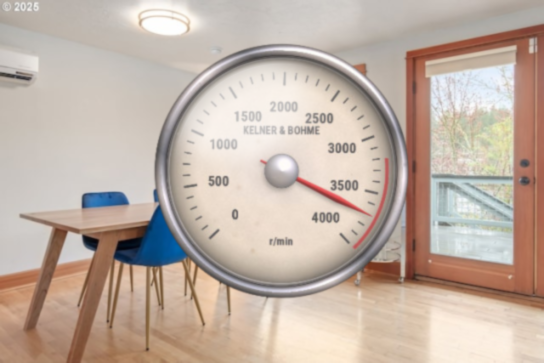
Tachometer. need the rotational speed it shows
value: 3700 rpm
